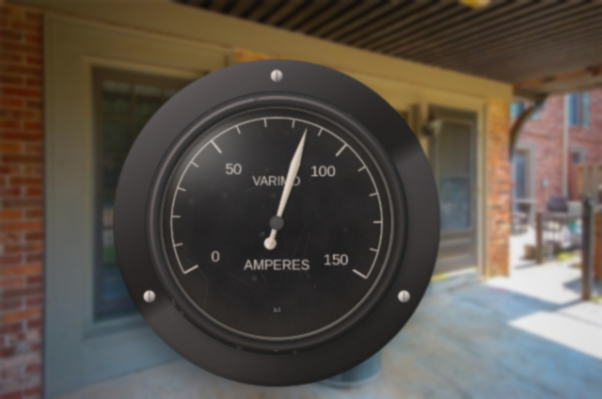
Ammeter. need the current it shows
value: 85 A
